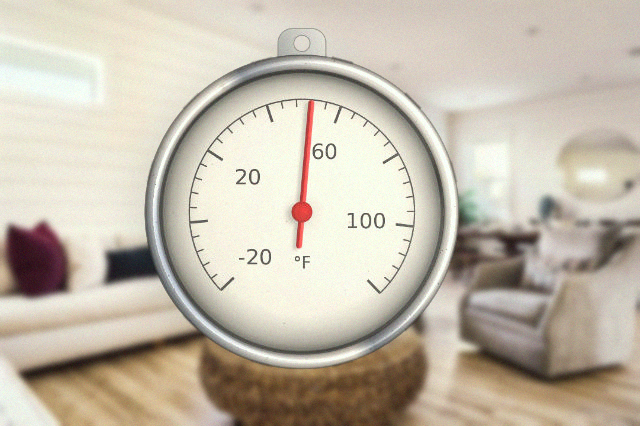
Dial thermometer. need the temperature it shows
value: 52 °F
